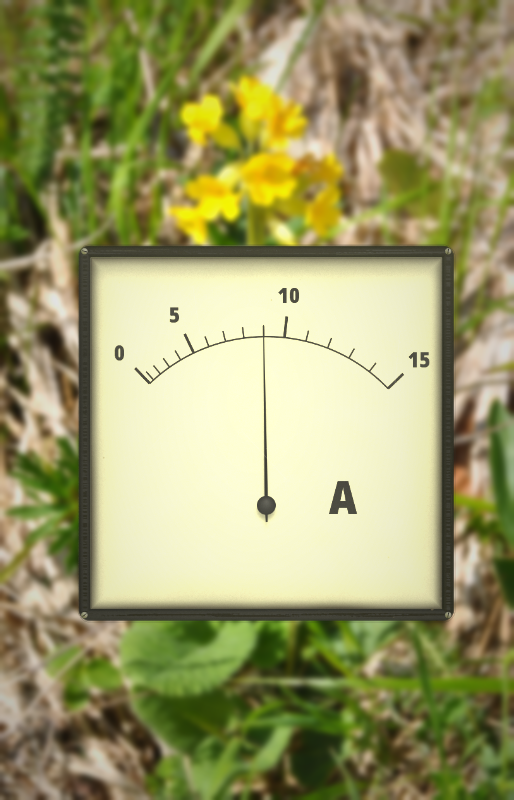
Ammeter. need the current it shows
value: 9 A
